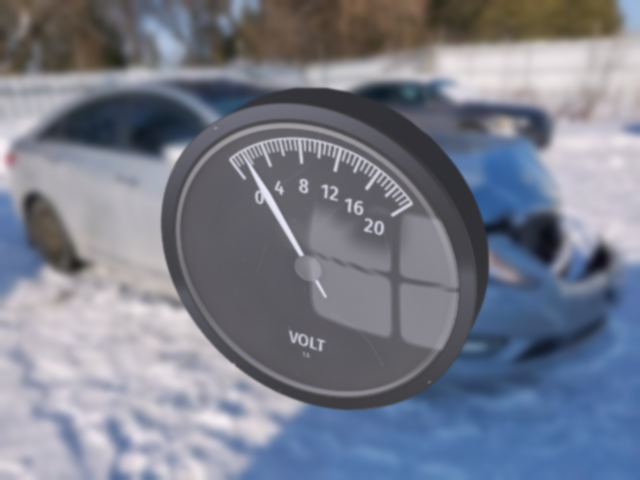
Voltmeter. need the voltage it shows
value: 2 V
